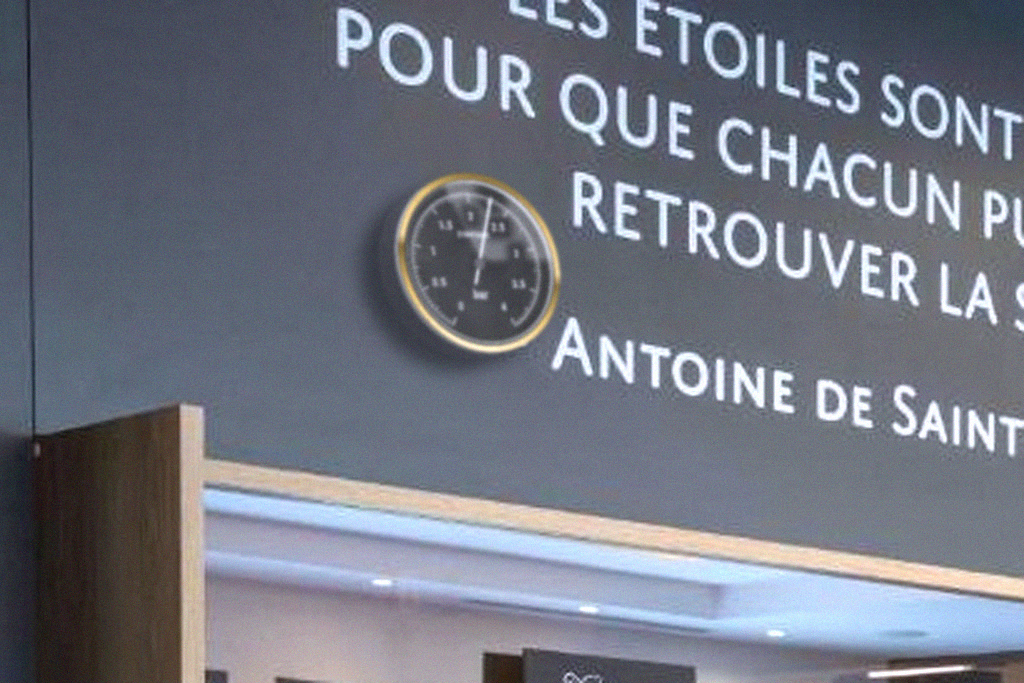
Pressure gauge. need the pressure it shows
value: 2.25 bar
